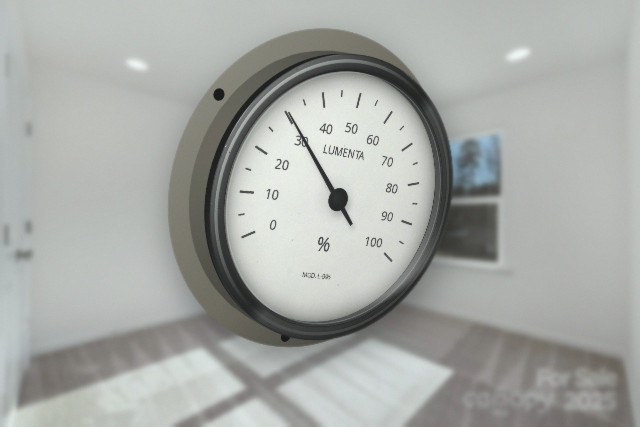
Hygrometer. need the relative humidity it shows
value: 30 %
